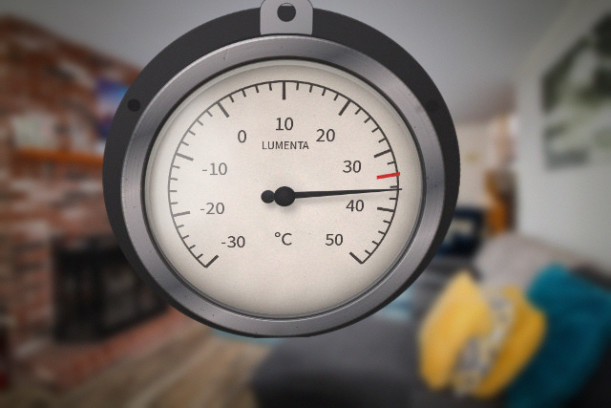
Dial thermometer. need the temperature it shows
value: 36 °C
